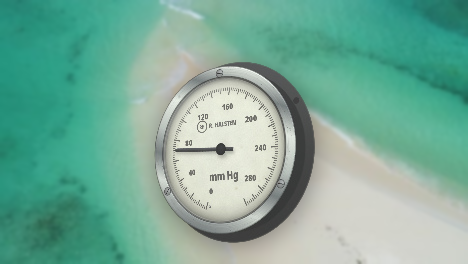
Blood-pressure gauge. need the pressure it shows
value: 70 mmHg
